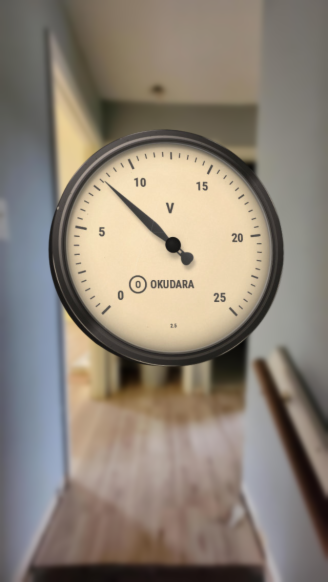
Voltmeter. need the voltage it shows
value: 8 V
